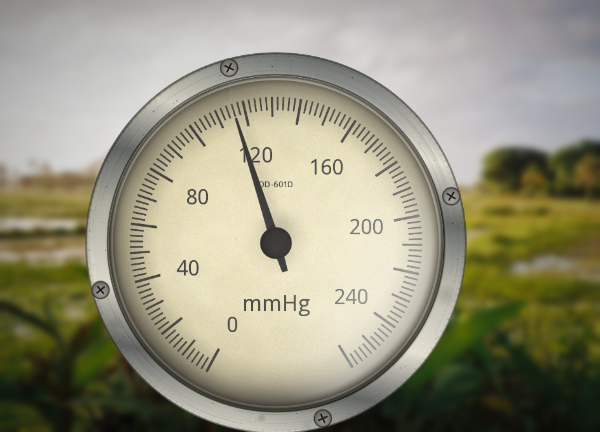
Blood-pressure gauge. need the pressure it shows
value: 116 mmHg
